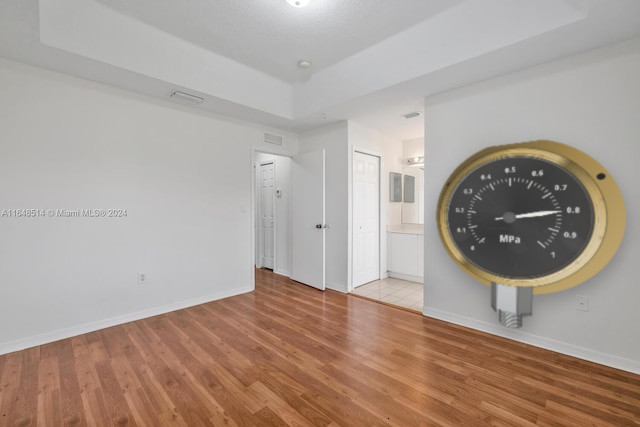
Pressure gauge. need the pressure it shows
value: 0.8 MPa
